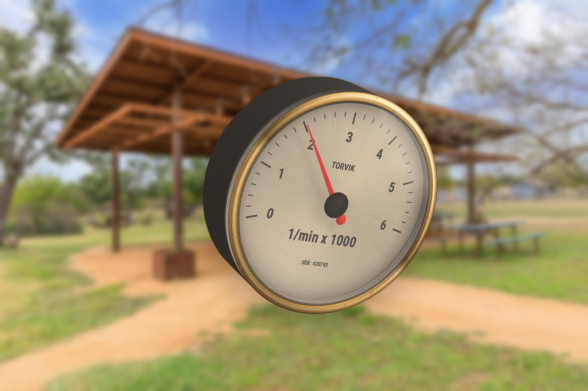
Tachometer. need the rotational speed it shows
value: 2000 rpm
